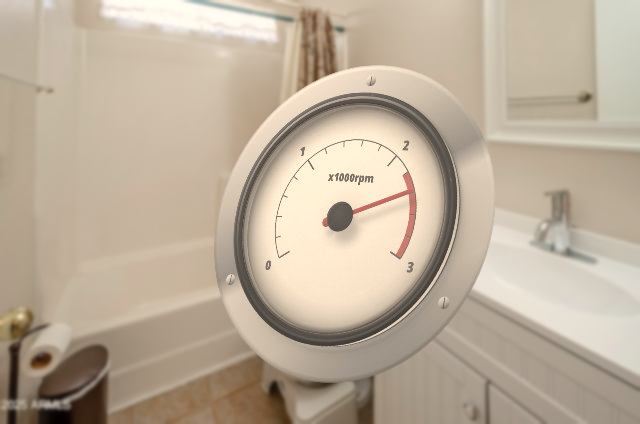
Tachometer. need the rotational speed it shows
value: 2400 rpm
